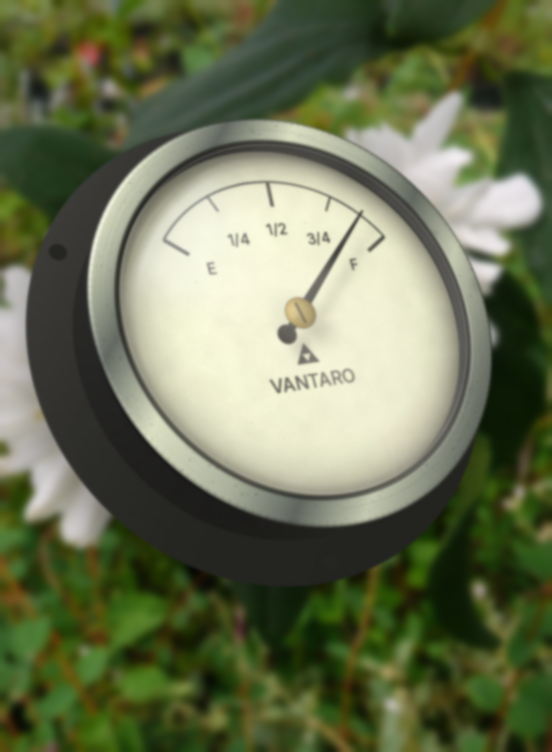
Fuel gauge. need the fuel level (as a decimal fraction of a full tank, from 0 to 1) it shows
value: 0.875
